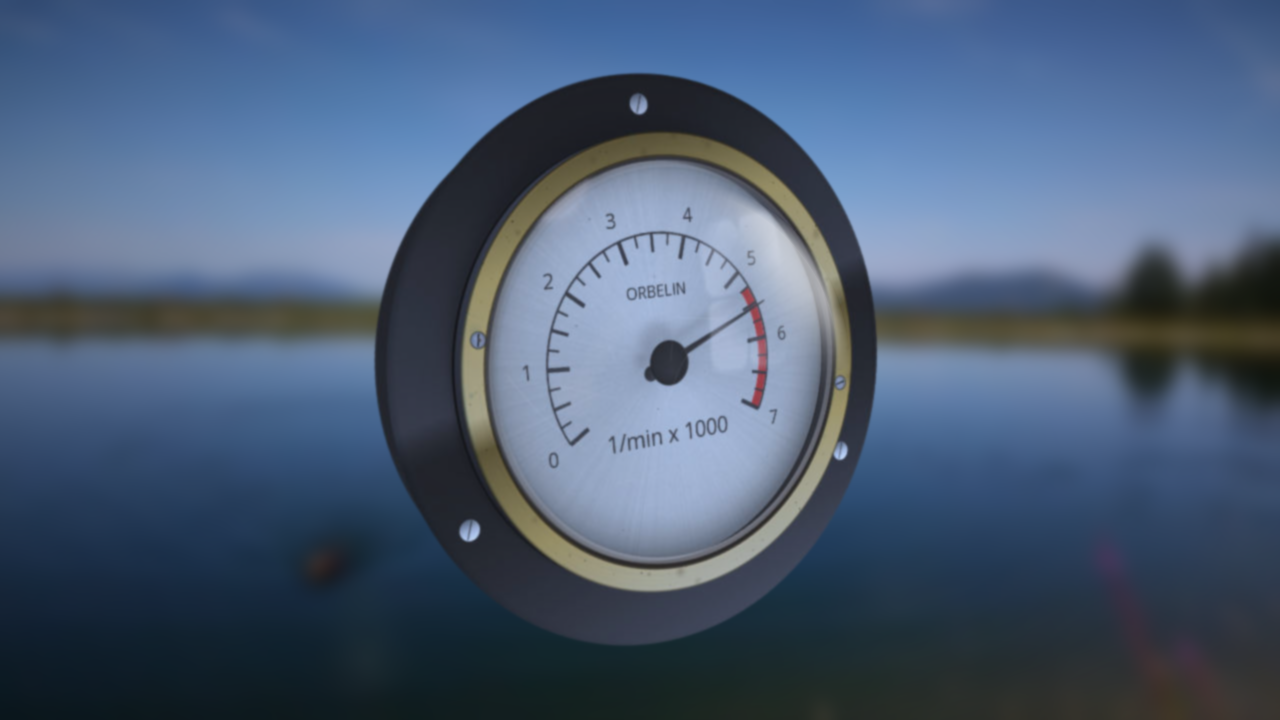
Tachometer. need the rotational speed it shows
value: 5500 rpm
